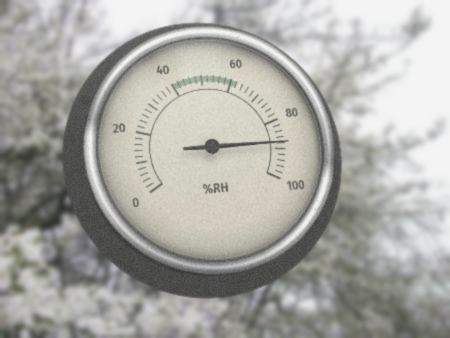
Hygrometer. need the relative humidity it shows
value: 88 %
